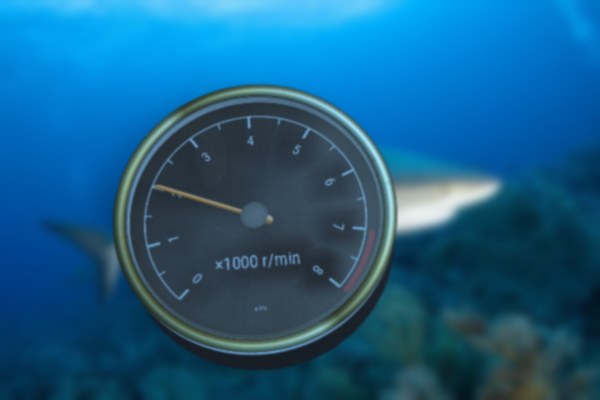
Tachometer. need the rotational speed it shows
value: 2000 rpm
